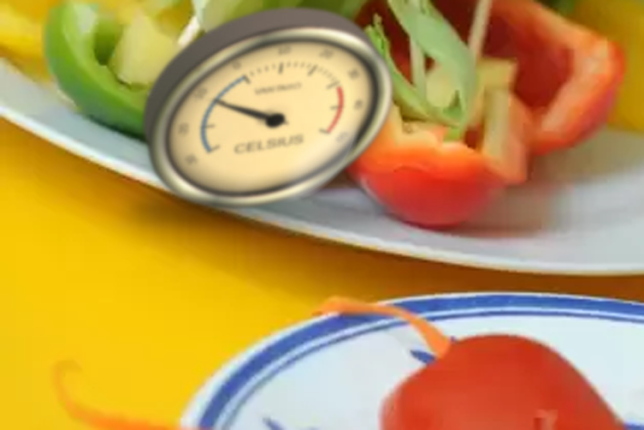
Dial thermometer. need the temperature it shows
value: -10 °C
